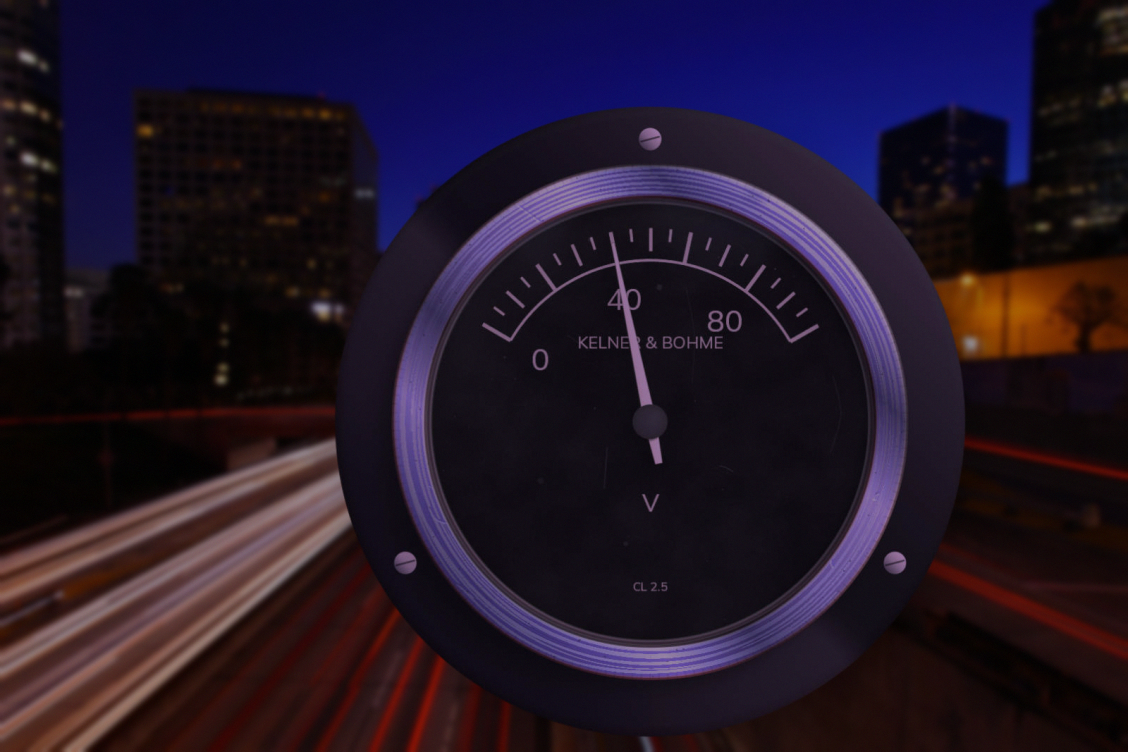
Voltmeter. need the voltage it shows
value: 40 V
